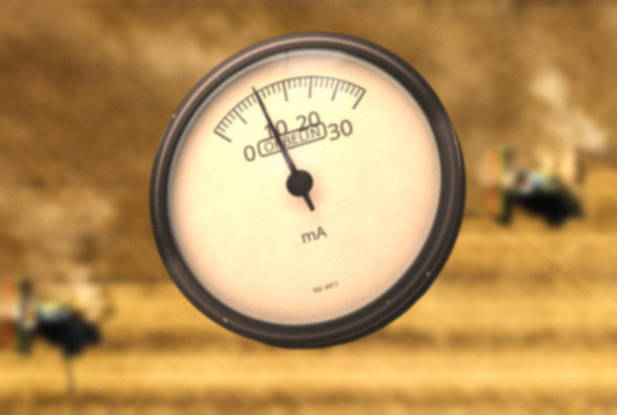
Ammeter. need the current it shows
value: 10 mA
